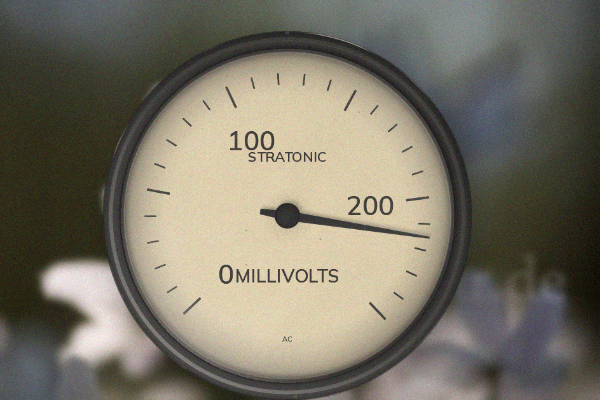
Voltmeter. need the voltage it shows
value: 215 mV
